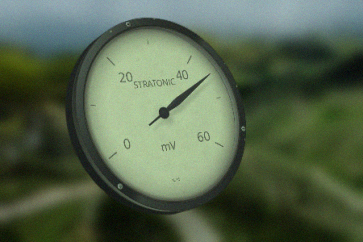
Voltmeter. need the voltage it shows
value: 45 mV
